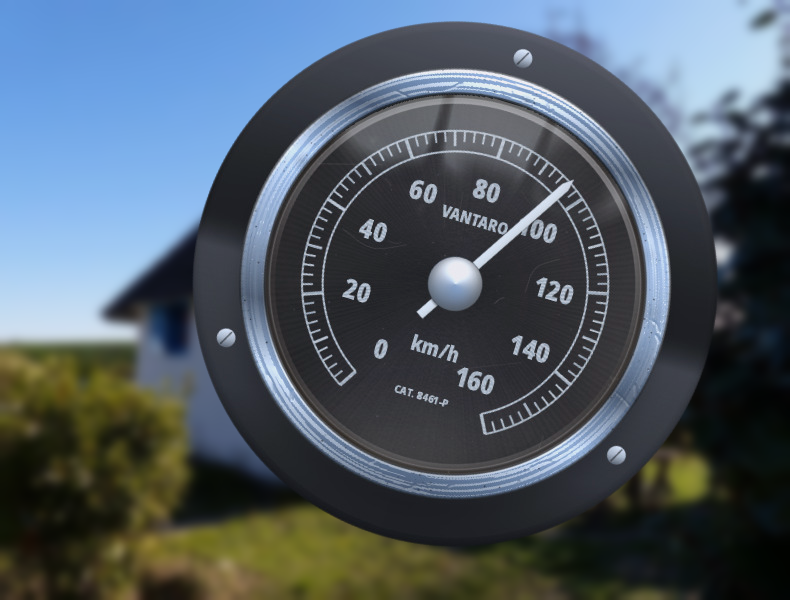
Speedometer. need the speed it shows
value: 96 km/h
